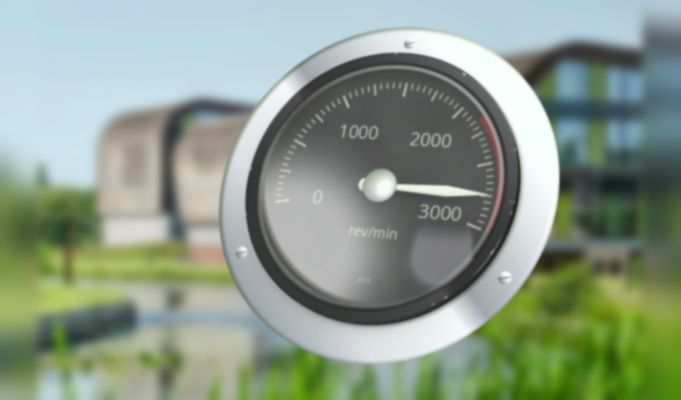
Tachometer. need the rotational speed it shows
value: 2750 rpm
